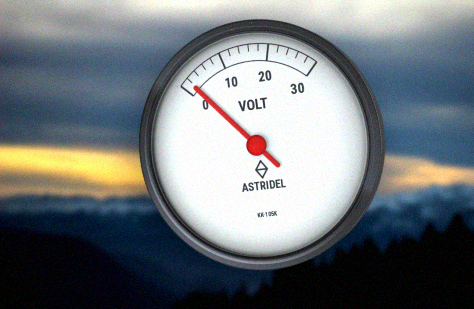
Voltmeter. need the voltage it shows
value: 2 V
